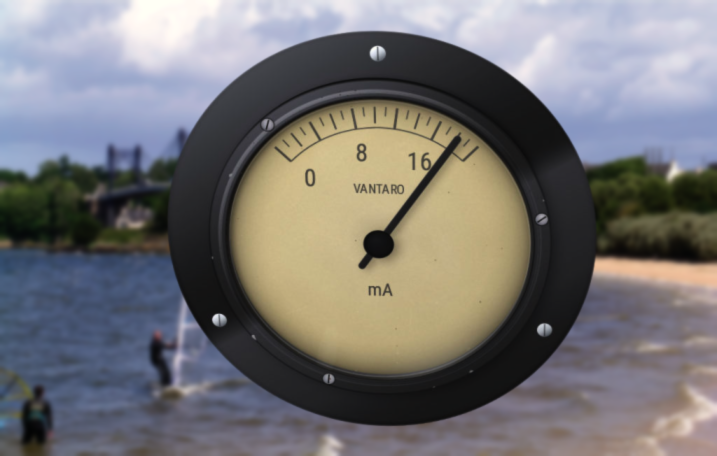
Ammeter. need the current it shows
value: 18 mA
